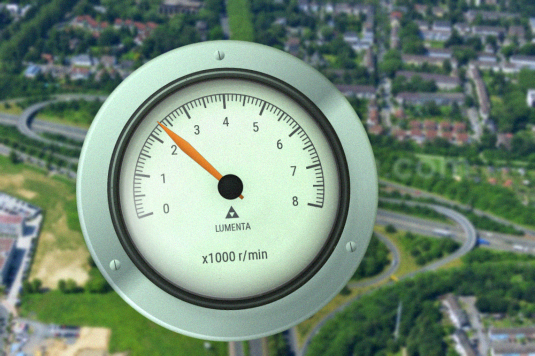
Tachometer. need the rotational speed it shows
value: 2300 rpm
